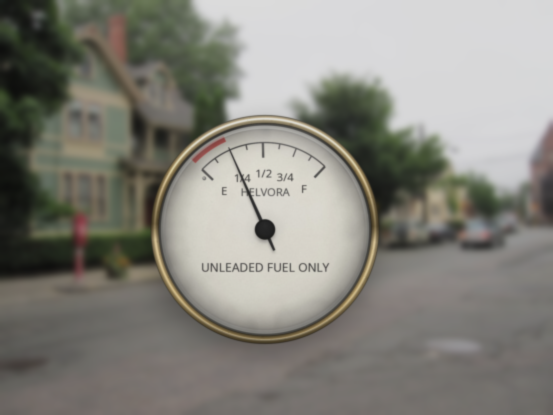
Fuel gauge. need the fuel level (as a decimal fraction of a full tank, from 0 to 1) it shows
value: 0.25
